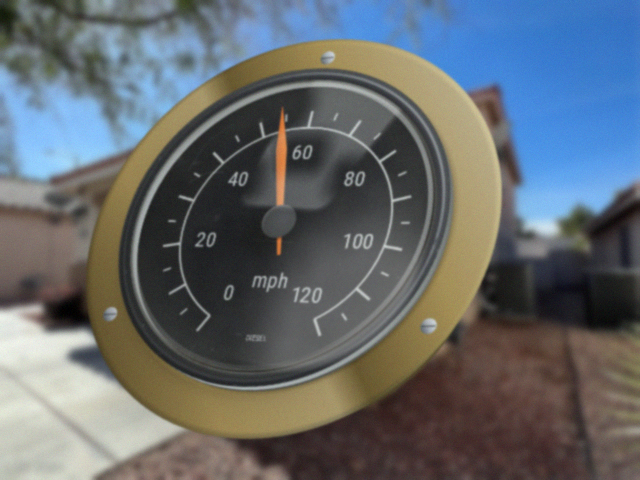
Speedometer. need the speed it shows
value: 55 mph
